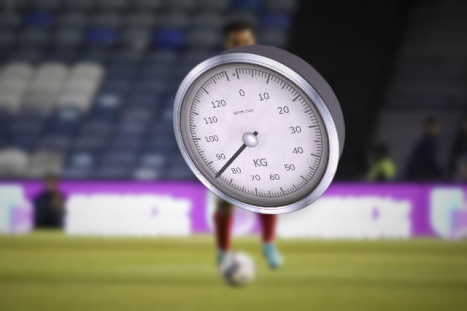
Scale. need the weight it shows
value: 85 kg
